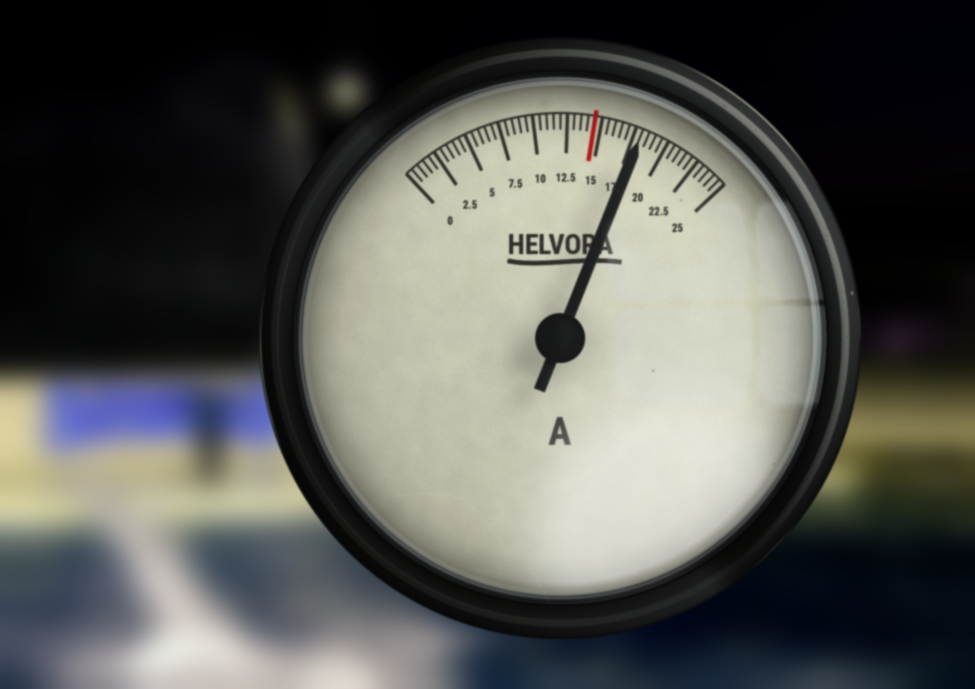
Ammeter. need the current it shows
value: 18 A
